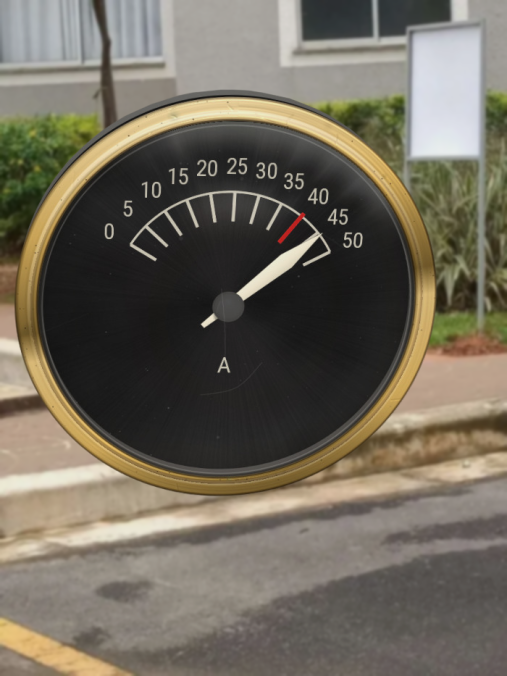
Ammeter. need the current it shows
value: 45 A
